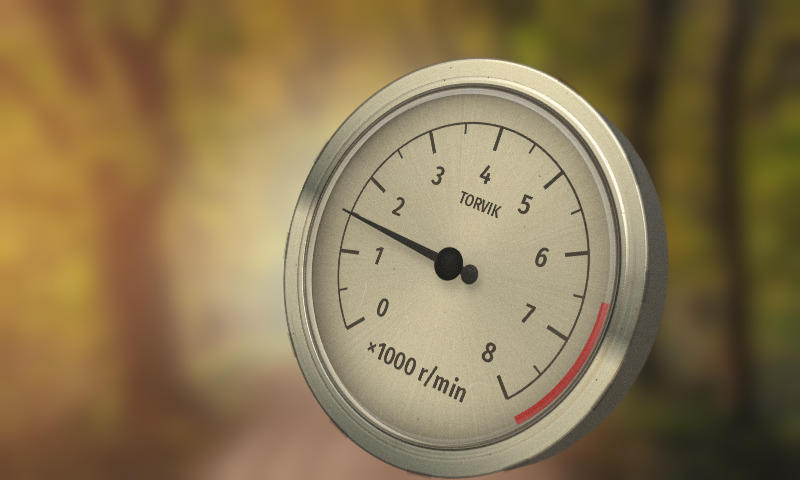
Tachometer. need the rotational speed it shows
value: 1500 rpm
